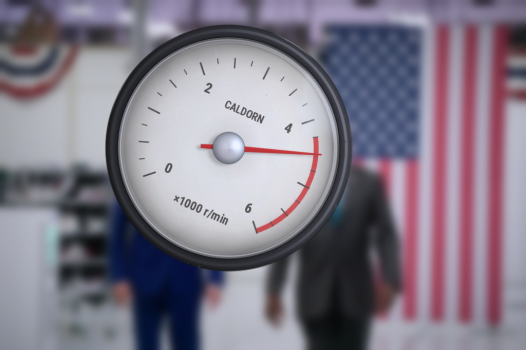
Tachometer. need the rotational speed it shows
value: 4500 rpm
